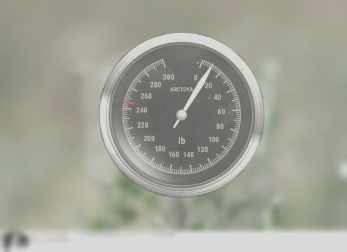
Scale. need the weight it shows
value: 10 lb
